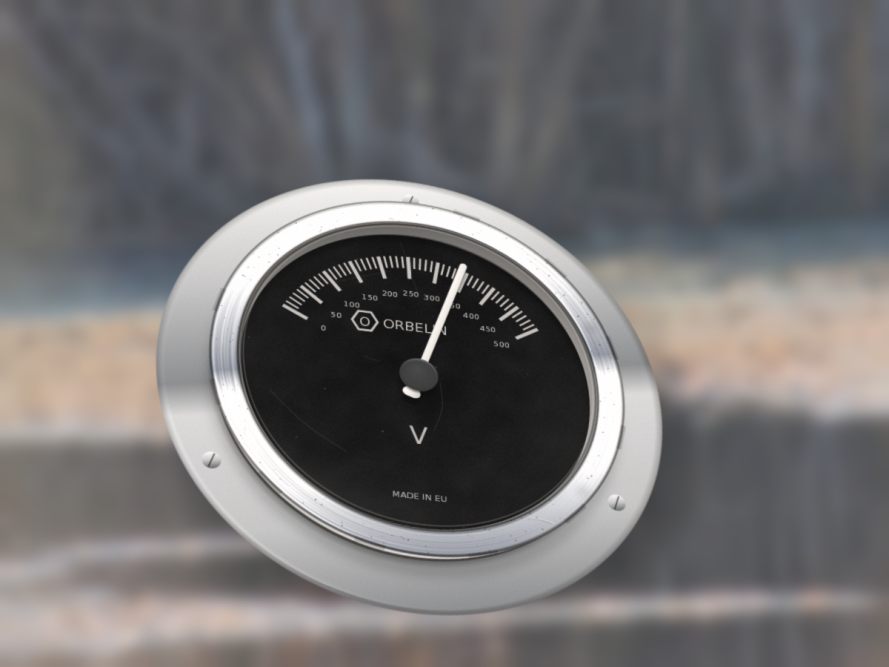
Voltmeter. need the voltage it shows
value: 340 V
